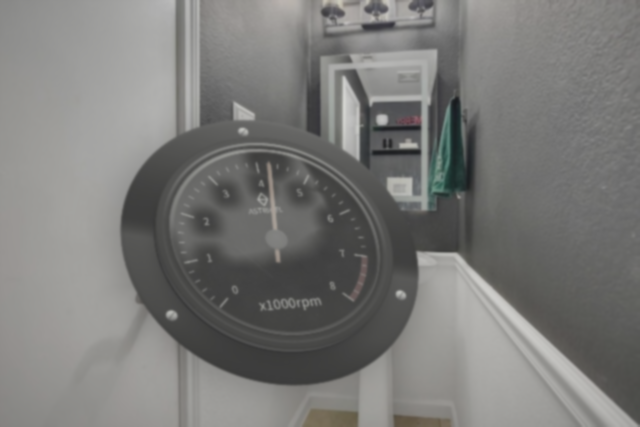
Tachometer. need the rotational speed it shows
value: 4200 rpm
